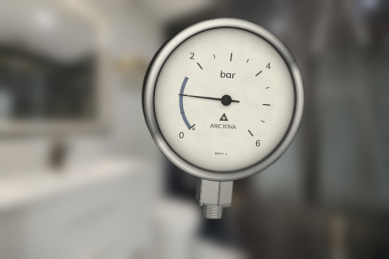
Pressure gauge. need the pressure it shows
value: 1 bar
